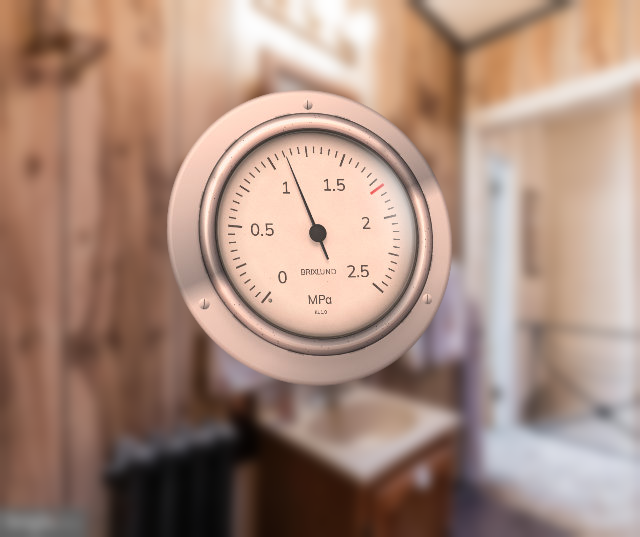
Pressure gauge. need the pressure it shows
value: 1.1 MPa
